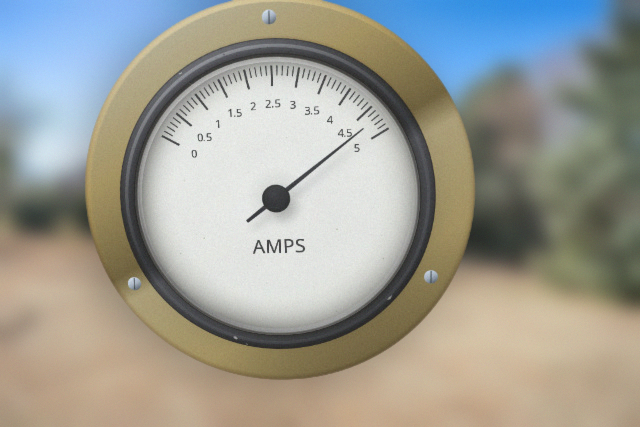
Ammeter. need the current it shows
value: 4.7 A
